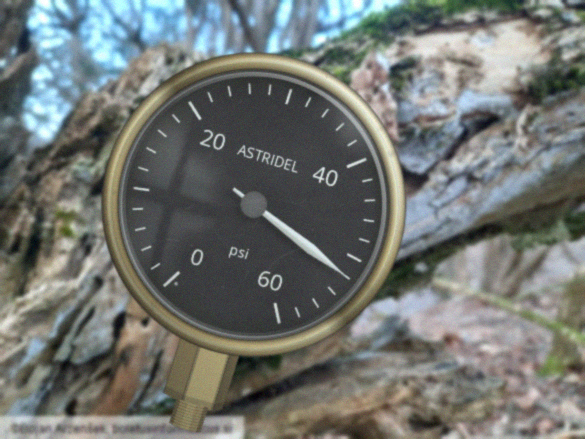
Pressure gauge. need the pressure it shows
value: 52 psi
